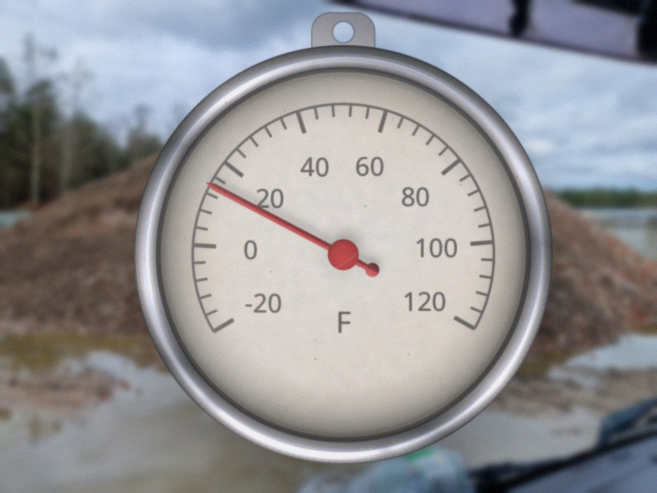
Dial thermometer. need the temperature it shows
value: 14 °F
